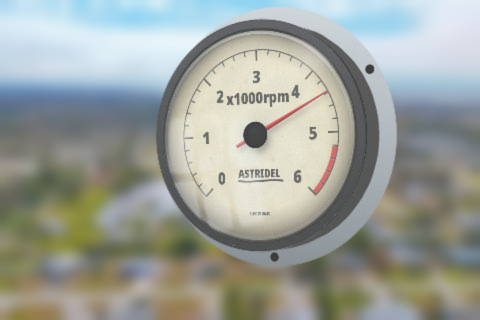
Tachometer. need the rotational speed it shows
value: 4400 rpm
